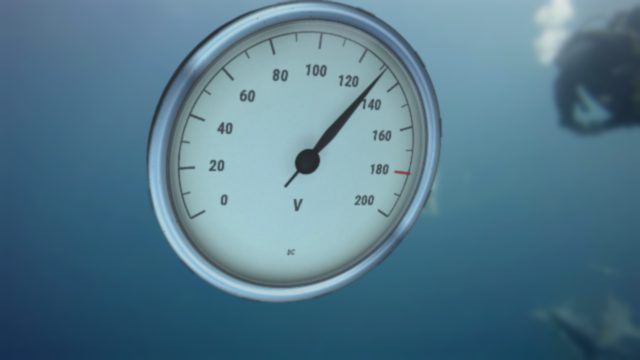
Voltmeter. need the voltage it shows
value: 130 V
